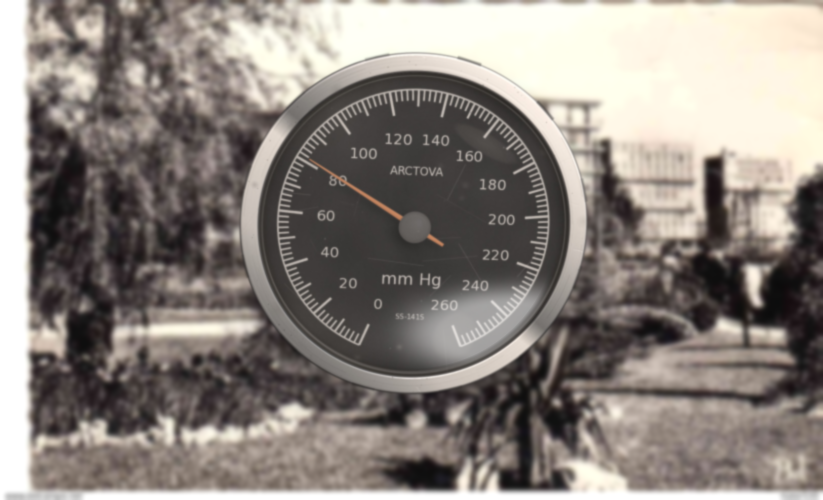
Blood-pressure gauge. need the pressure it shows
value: 82 mmHg
